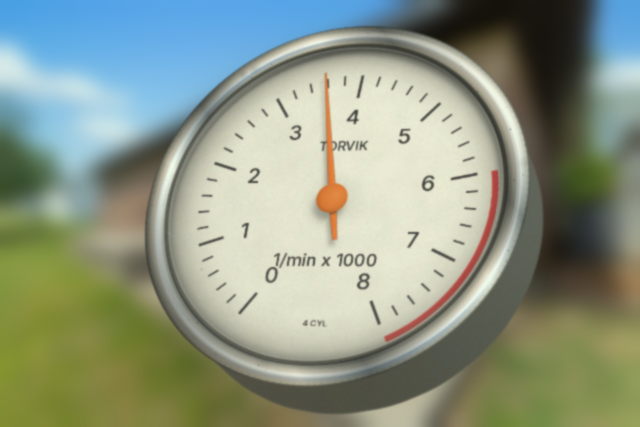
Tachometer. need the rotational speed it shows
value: 3600 rpm
